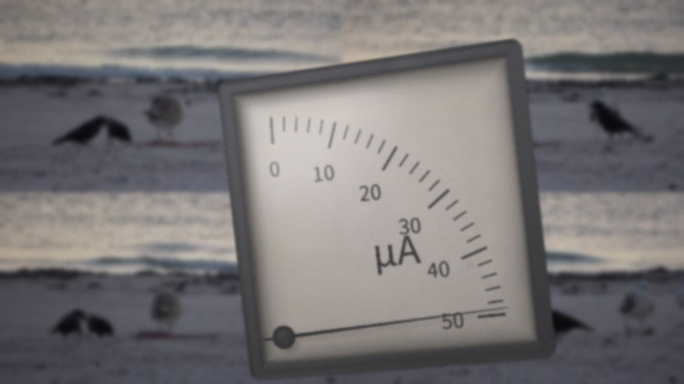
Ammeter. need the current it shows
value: 49 µA
